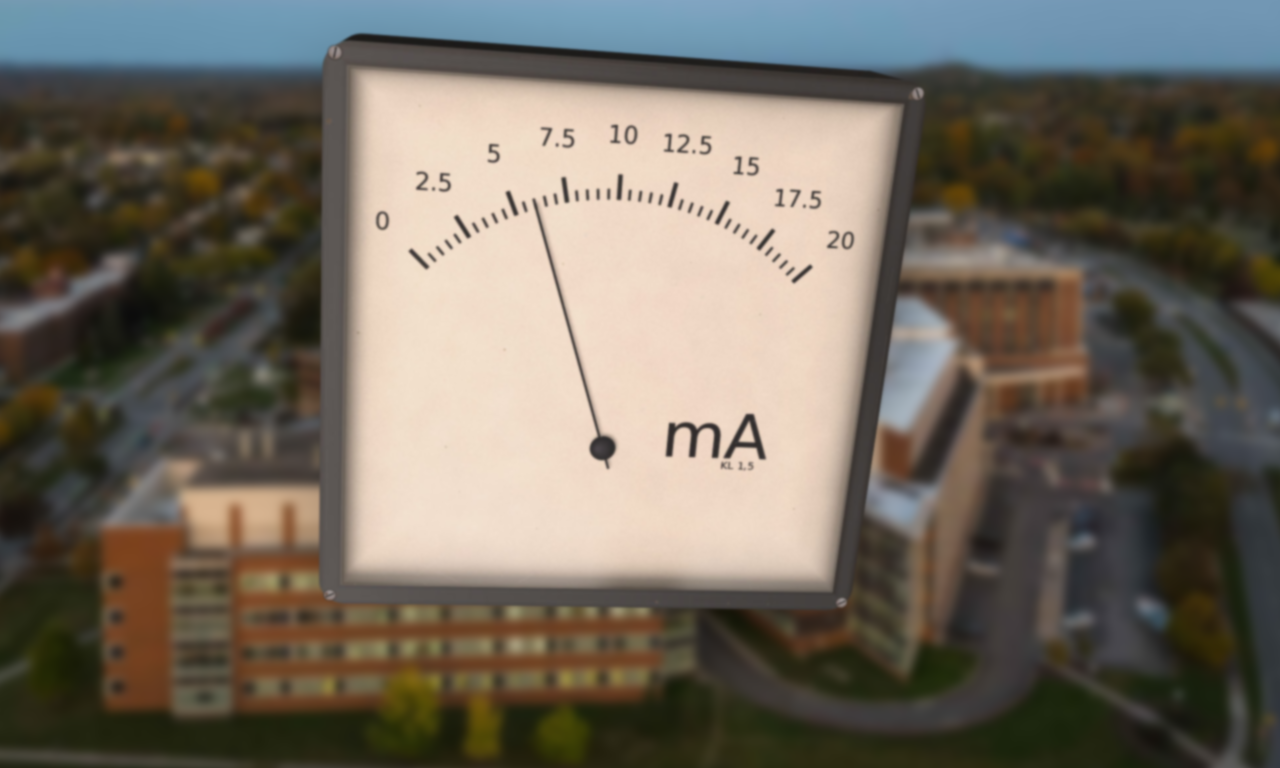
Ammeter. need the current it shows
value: 6 mA
